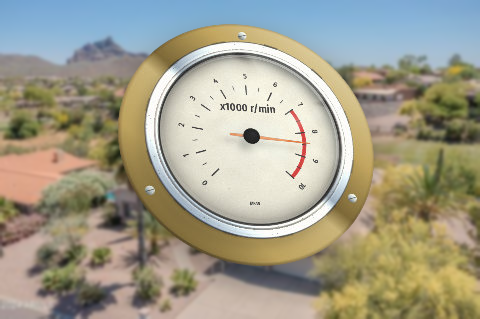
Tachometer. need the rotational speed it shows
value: 8500 rpm
